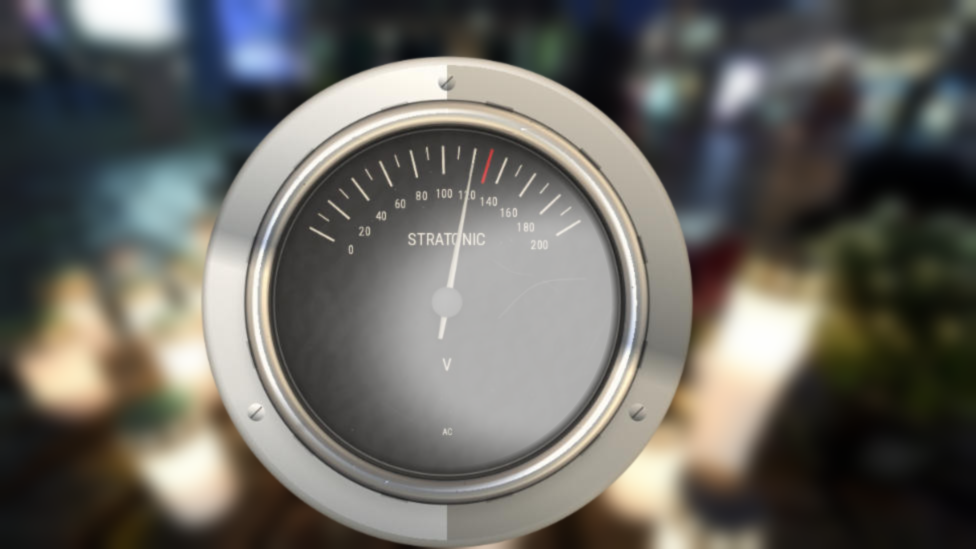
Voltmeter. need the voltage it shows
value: 120 V
